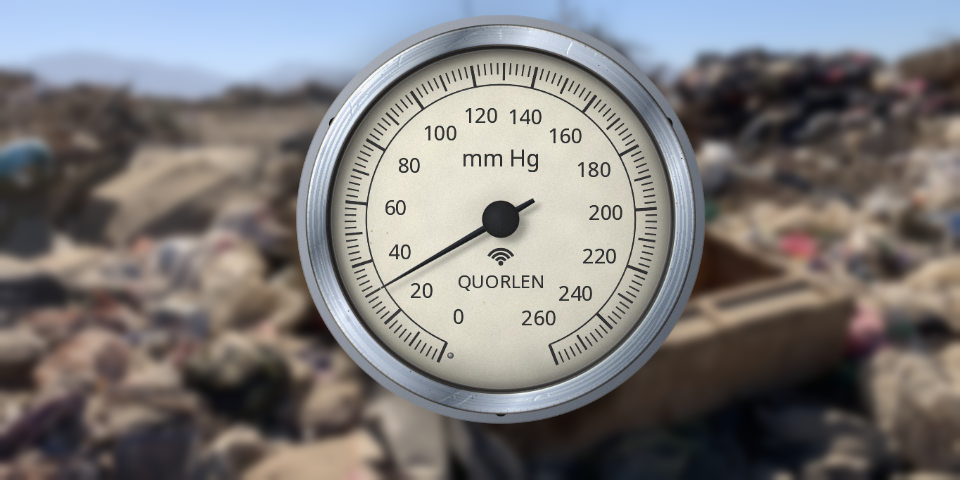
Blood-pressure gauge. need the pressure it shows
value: 30 mmHg
